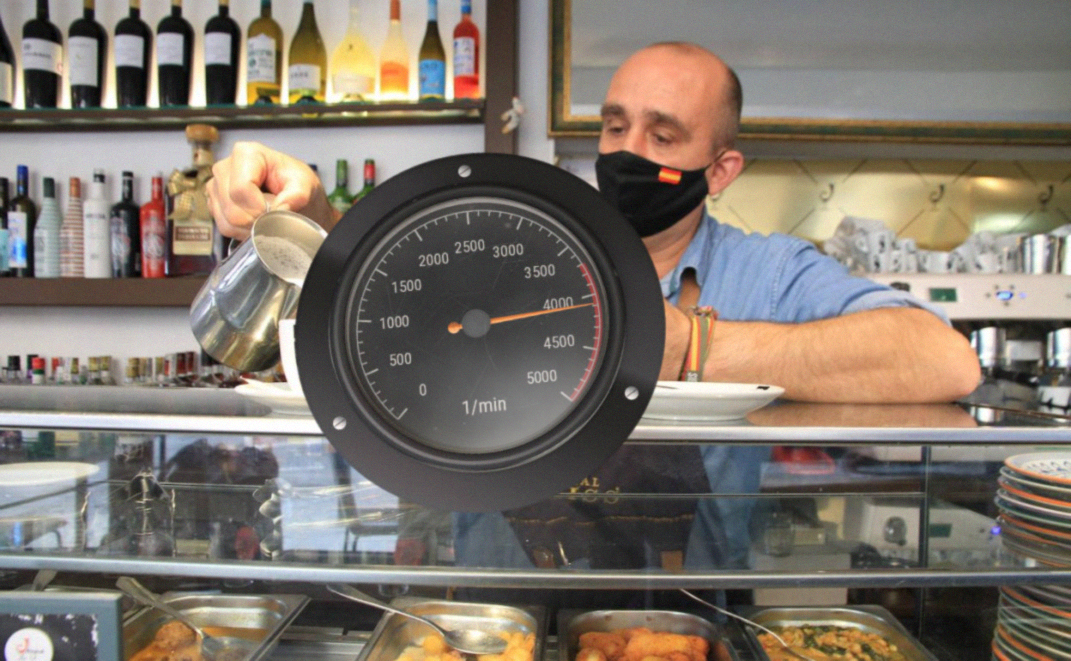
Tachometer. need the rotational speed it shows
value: 4100 rpm
